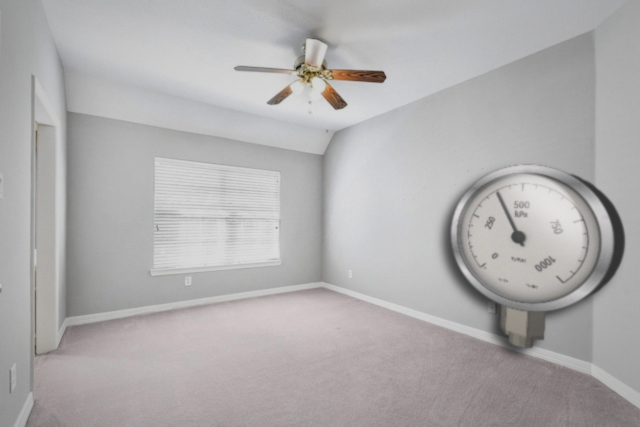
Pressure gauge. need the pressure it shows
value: 400 kPa
